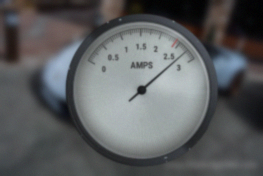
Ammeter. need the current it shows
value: 2.75 A
